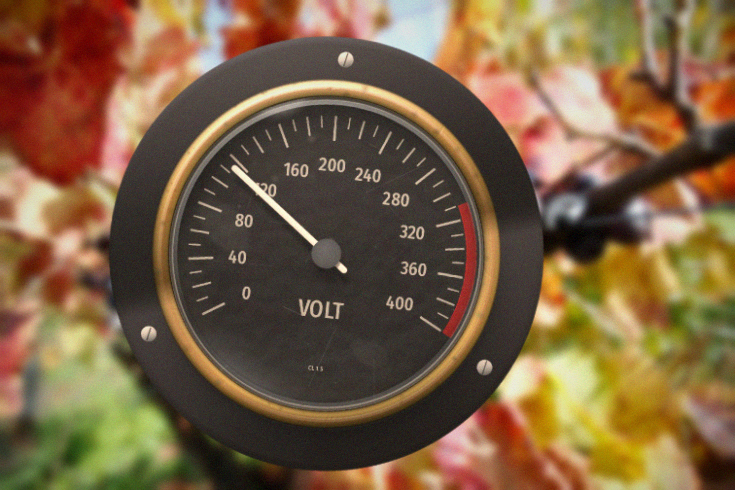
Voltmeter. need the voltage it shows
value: 115 V
